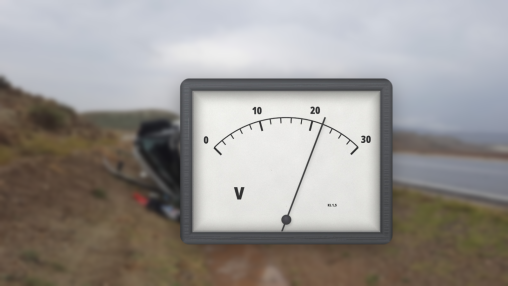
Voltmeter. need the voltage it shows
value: 22 V
